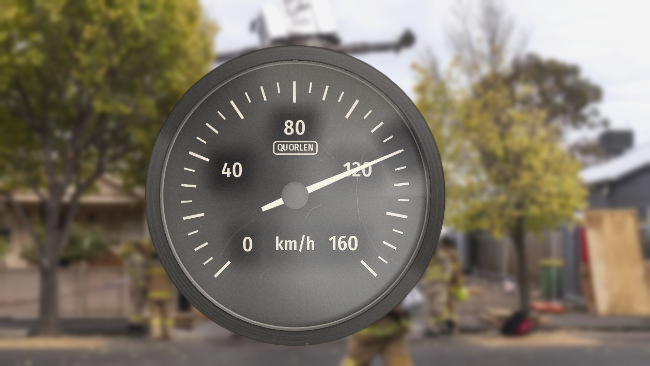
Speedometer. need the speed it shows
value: 120 km/h
